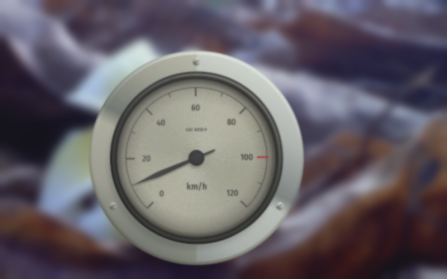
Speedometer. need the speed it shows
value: 10 km/h
